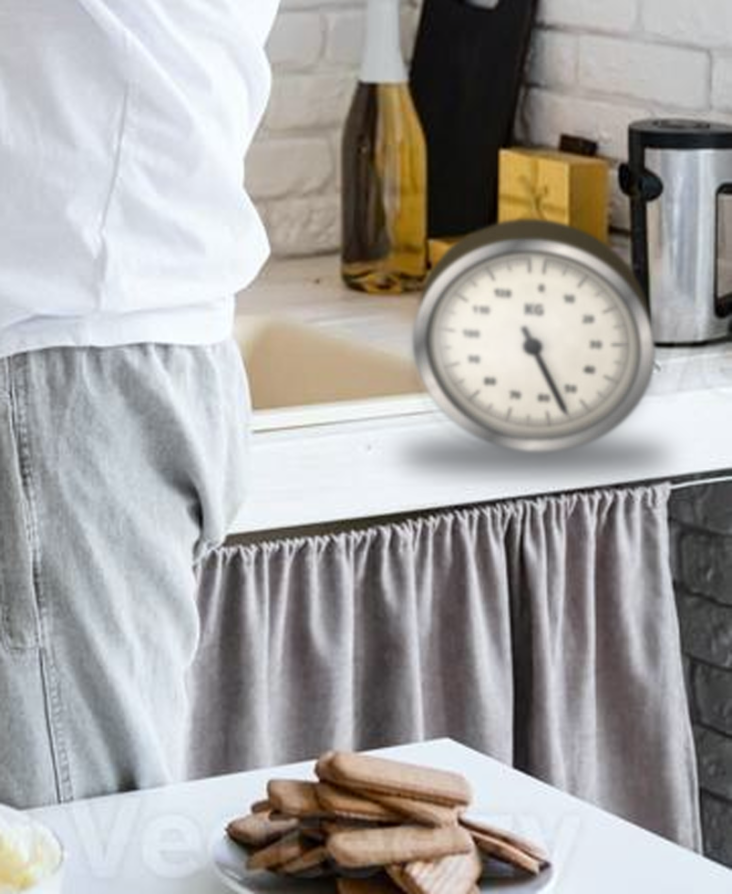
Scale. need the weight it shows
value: 55 kg
